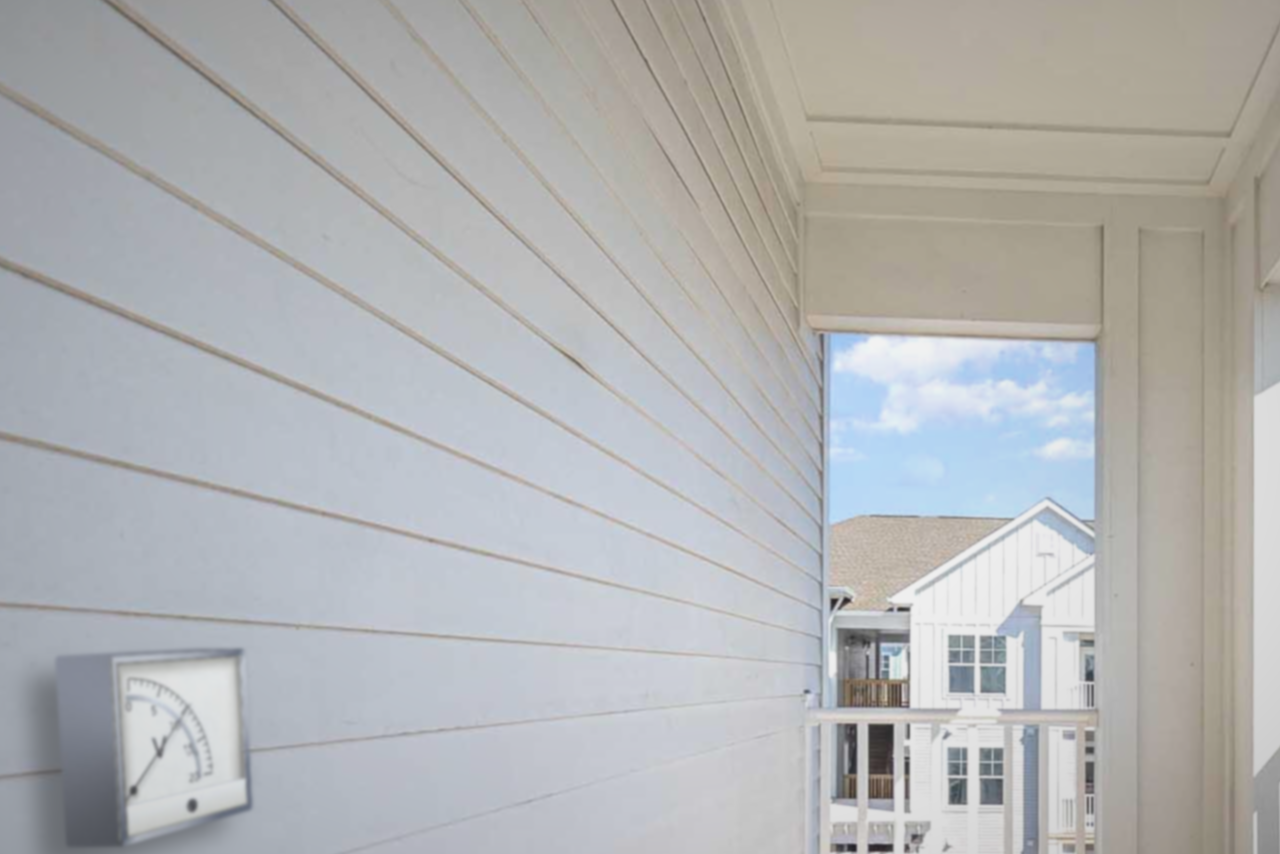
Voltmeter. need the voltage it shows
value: 10 V
